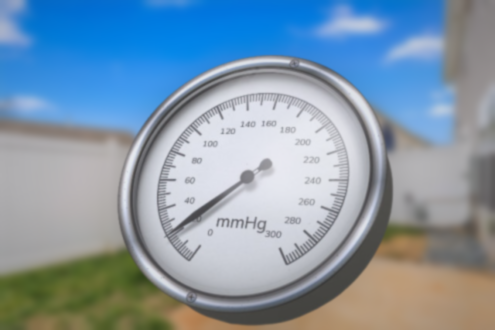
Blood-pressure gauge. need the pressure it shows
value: 20 mmHg
